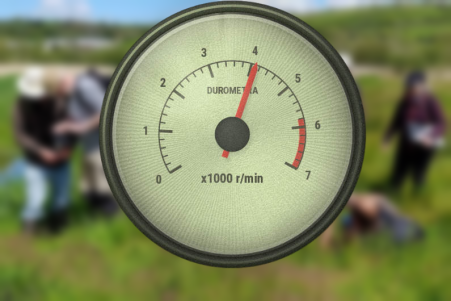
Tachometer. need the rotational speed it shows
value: 4100 rpm
